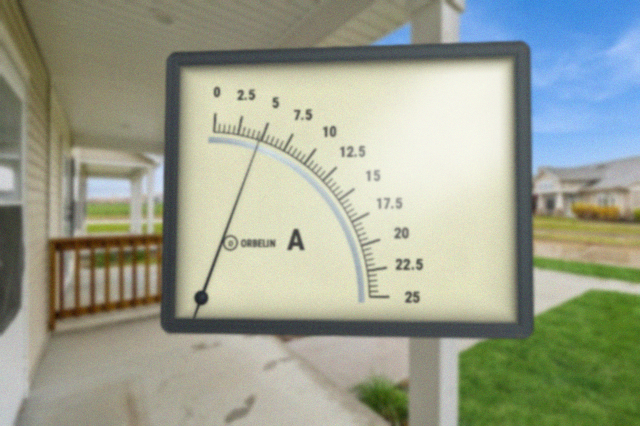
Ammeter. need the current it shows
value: 5 A
